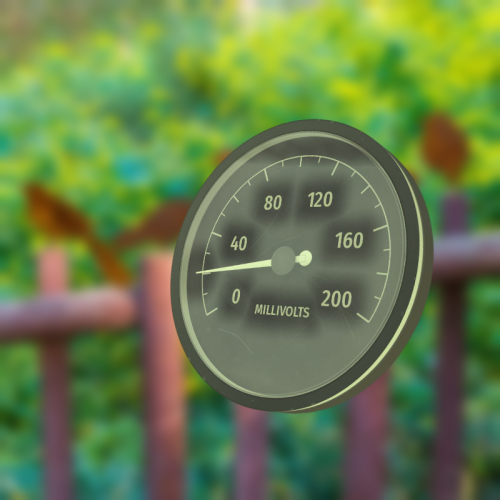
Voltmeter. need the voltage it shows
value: 20 mV
